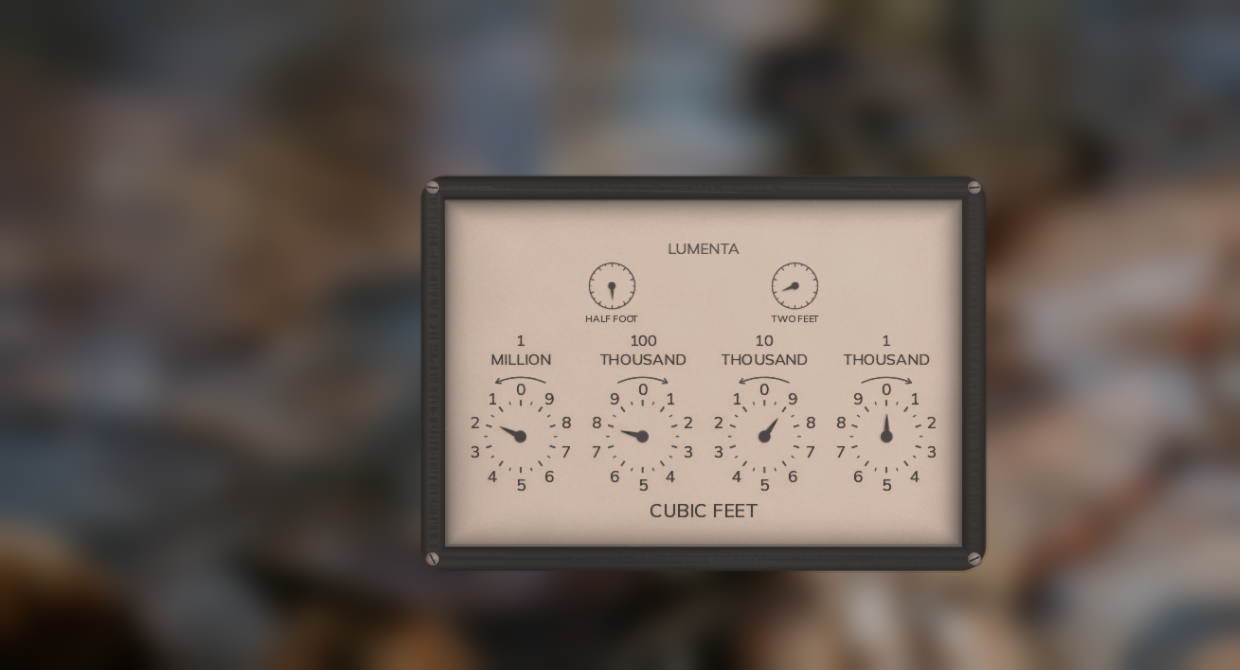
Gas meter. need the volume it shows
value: 179000 ft³
